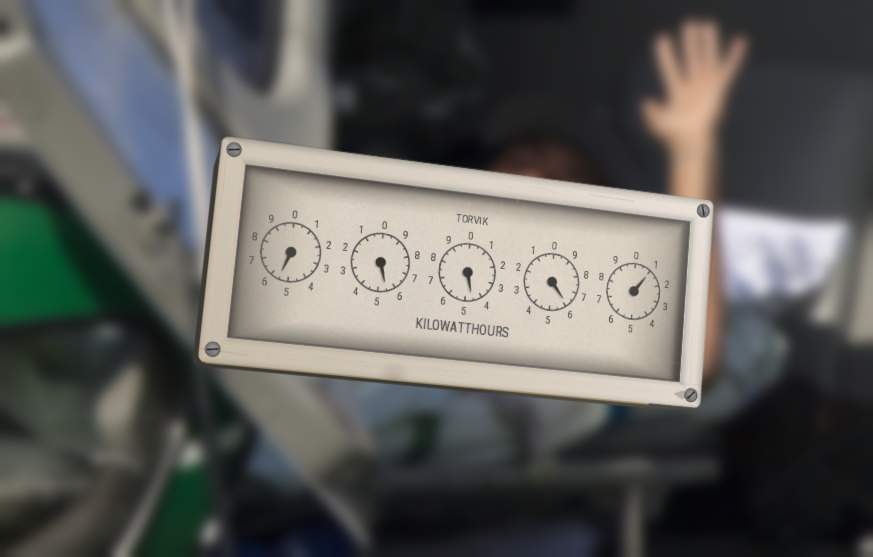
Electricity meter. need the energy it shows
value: 55461 kWh
